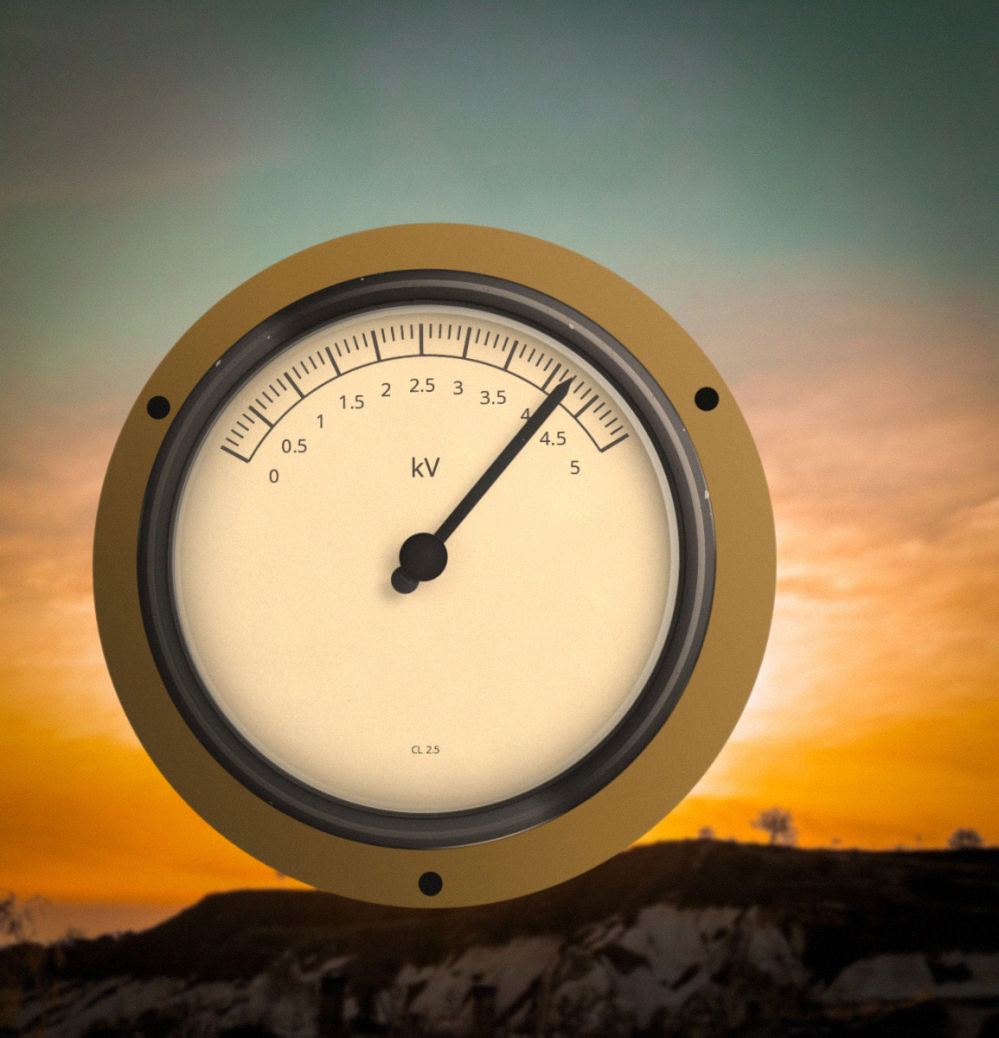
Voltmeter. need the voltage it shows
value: 4.2 kV
